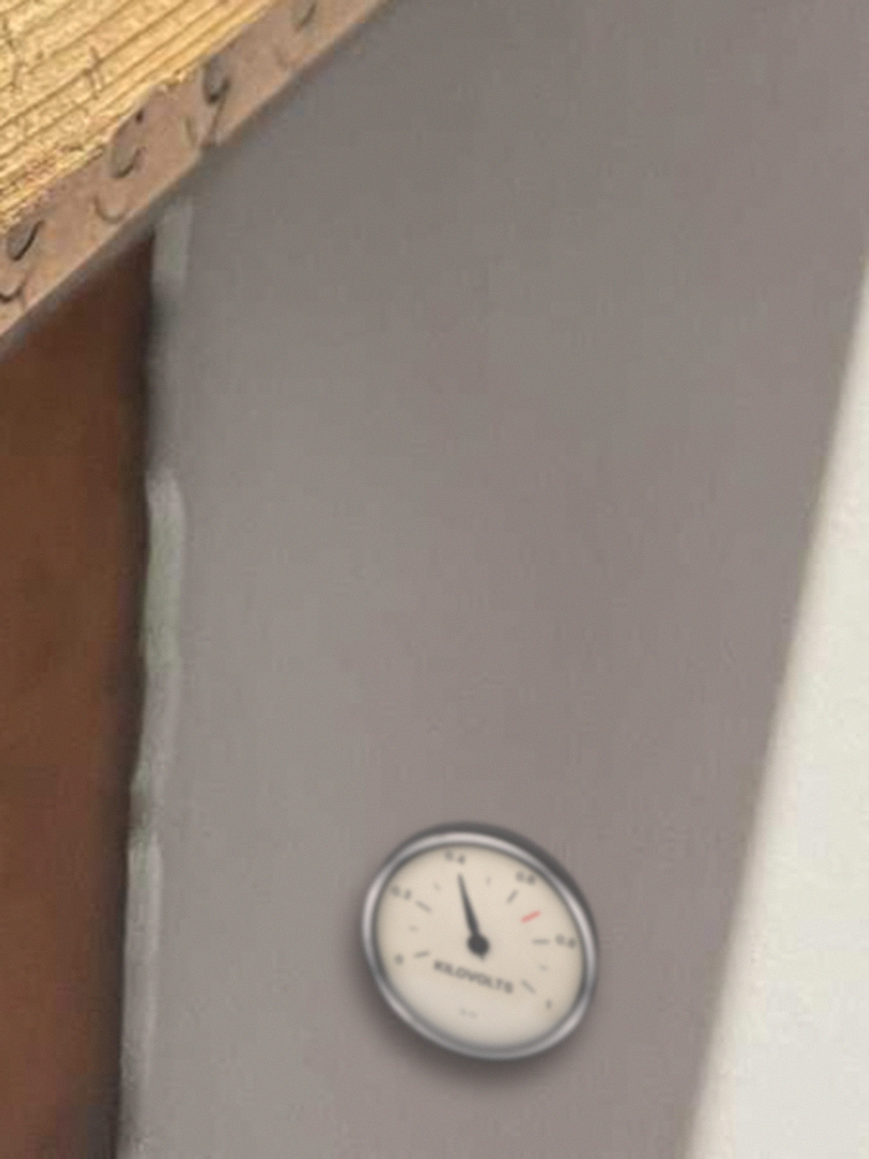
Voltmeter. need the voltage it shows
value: 0.4 kV
